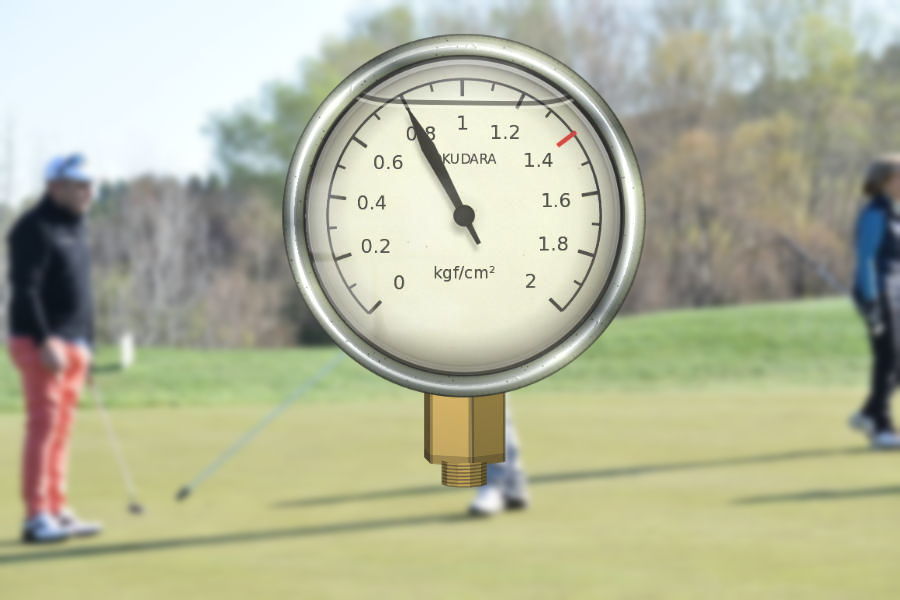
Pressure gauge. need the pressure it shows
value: 0.8 kg/cm²
